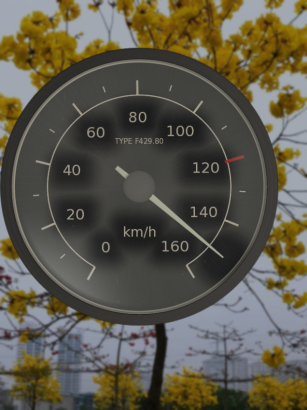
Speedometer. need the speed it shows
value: 150 km/h
